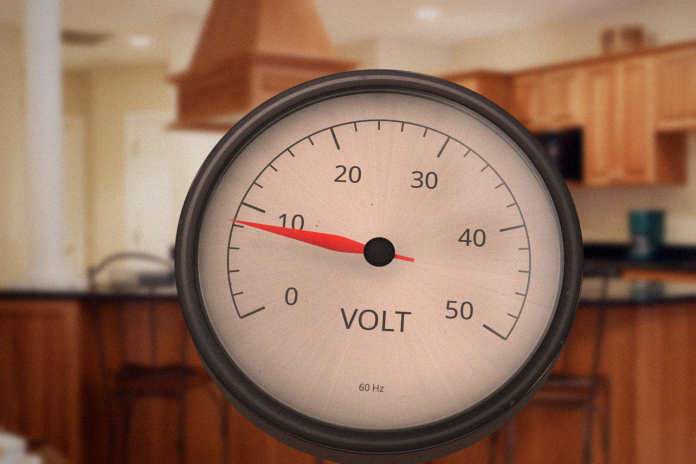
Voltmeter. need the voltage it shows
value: 8 V
